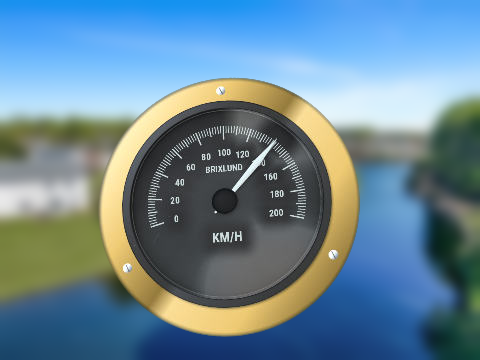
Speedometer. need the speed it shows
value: 140 km/h
